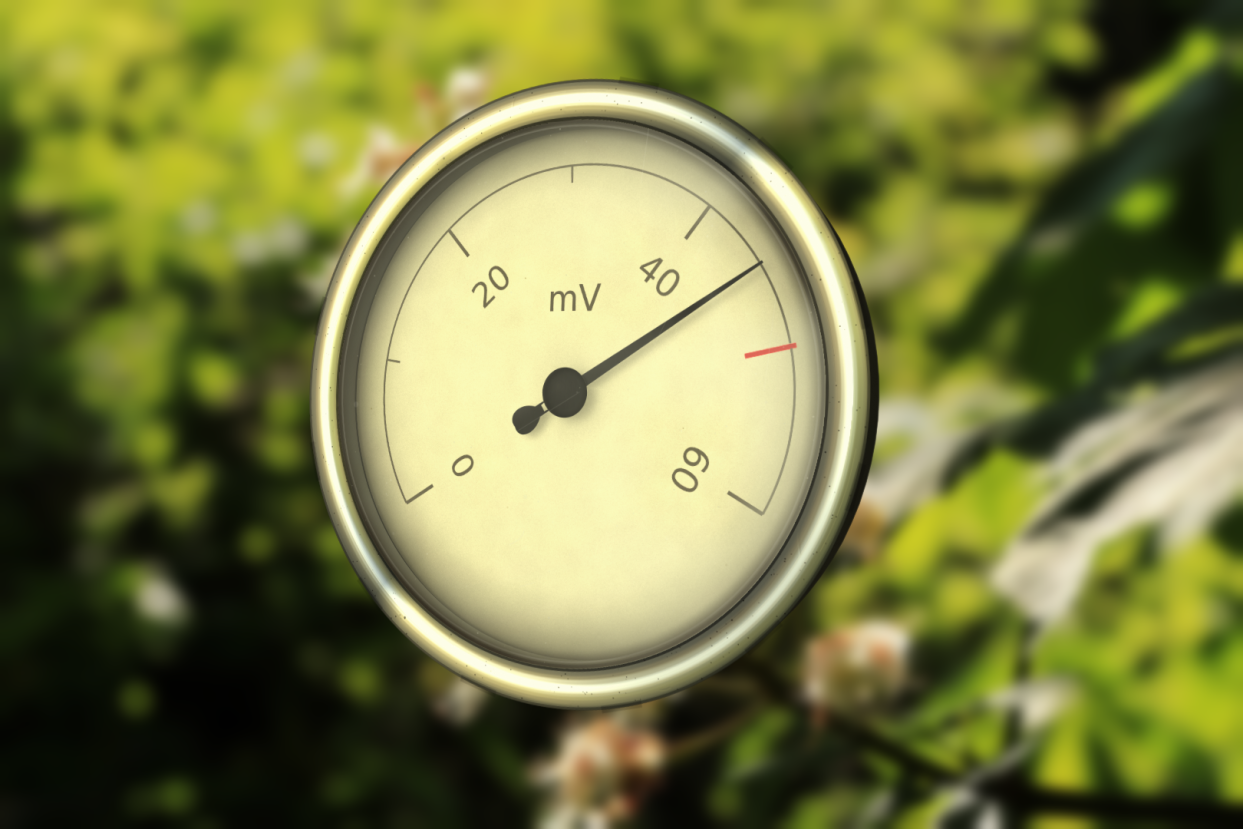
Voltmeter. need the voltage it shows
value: 45 mV
